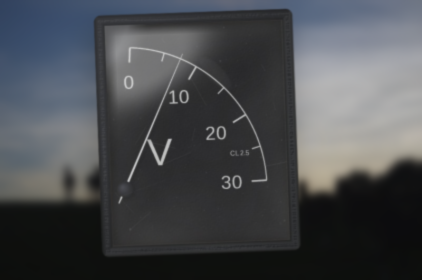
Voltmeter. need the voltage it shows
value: 7.5 V
